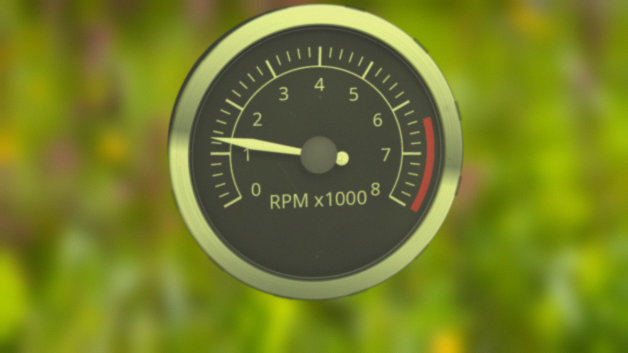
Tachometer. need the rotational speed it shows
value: 1300 rpm
